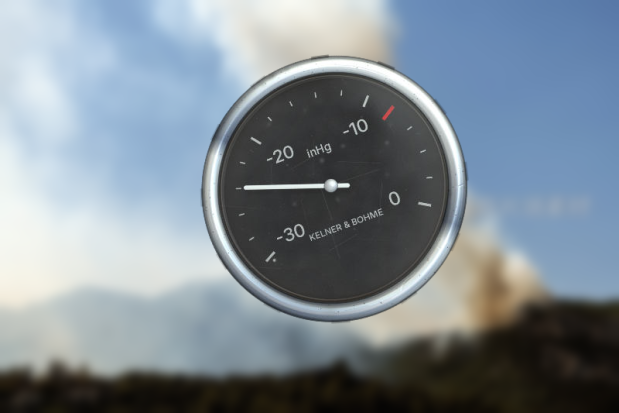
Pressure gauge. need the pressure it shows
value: -24 inHg
